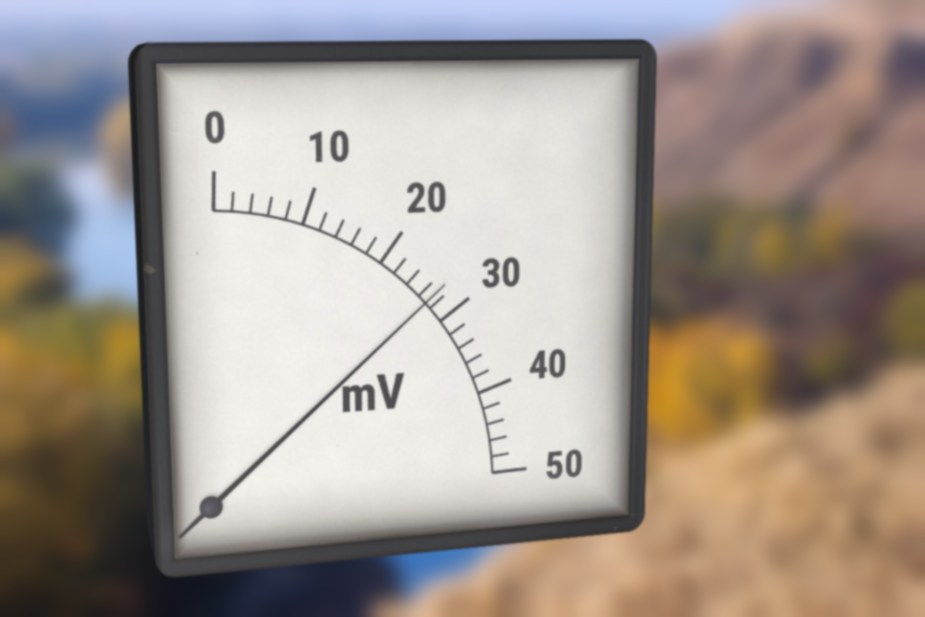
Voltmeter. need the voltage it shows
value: 27 mV
